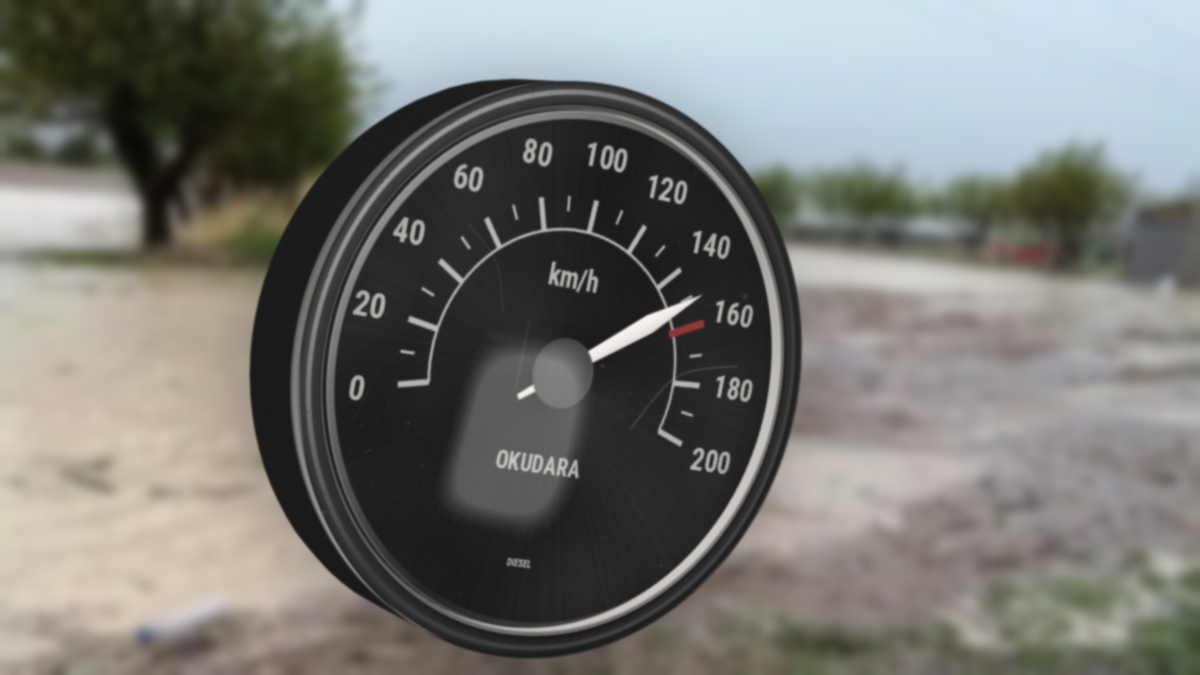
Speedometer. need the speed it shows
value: 150 km/h
